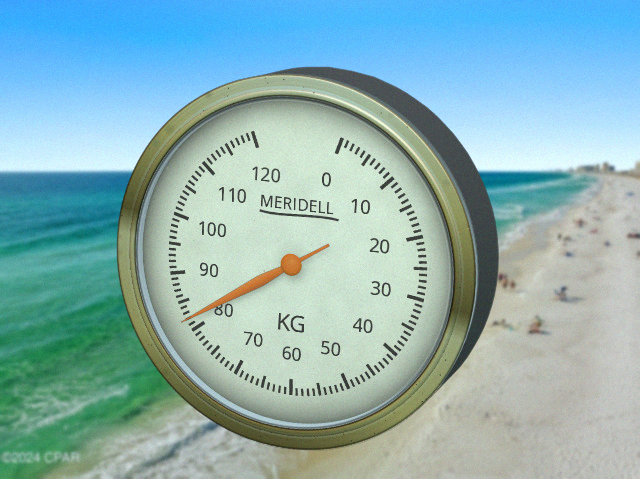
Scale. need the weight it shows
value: 82 kg
